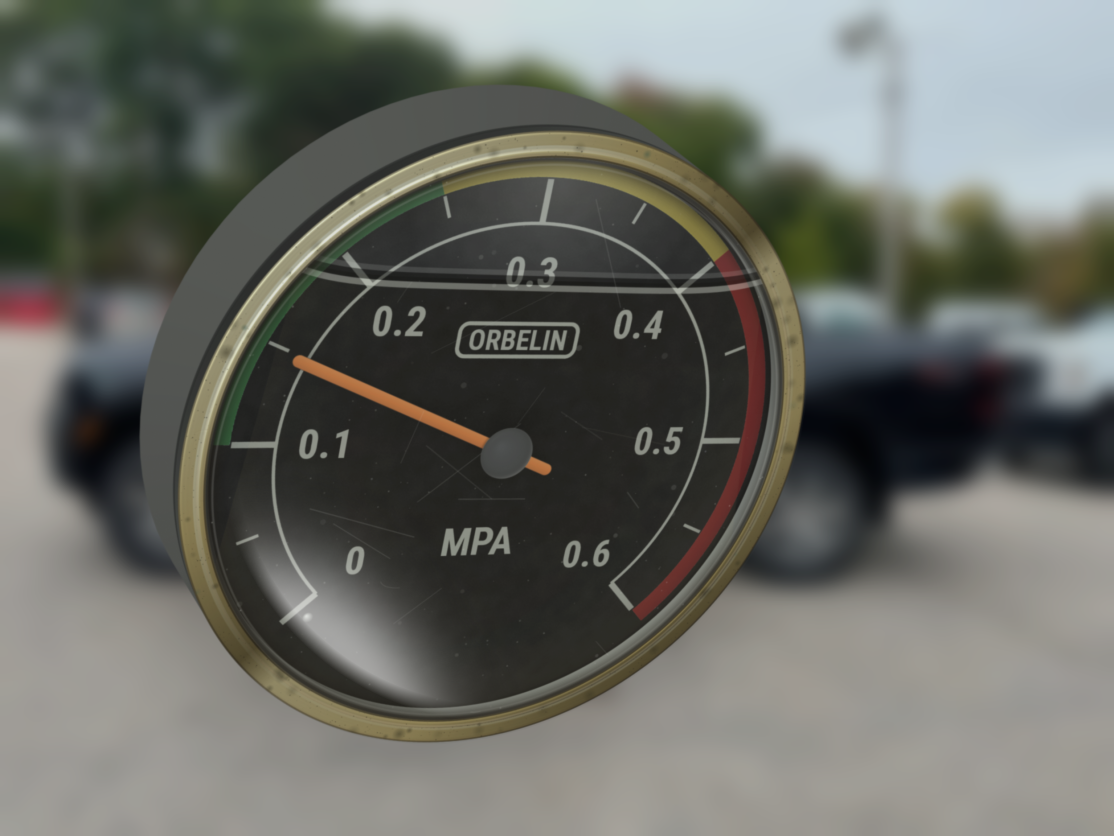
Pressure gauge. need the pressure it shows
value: 0.15 MPa
